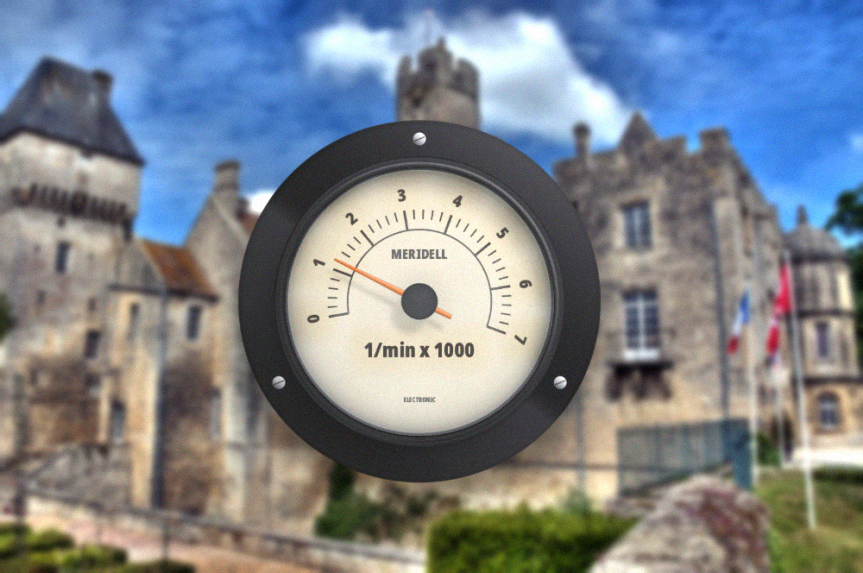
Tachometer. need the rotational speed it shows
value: 1200 rpm
